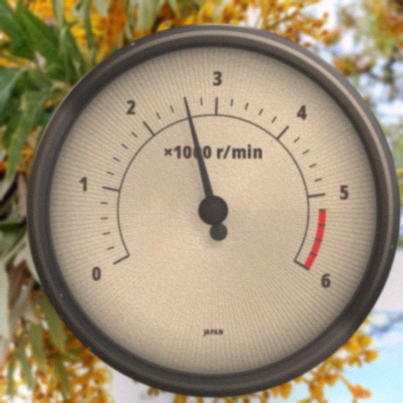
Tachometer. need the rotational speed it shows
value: 2600 rpm
